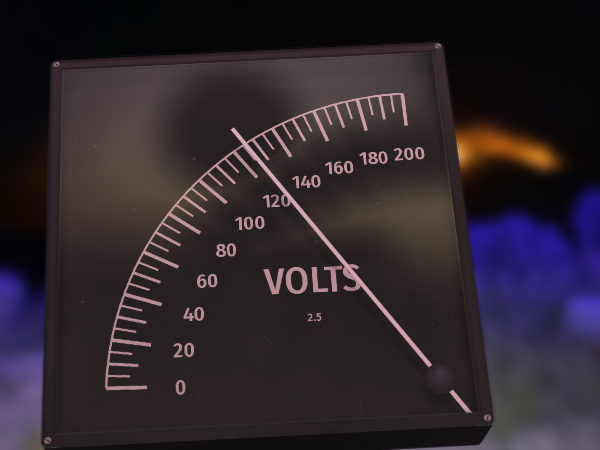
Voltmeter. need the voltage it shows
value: 125 V
